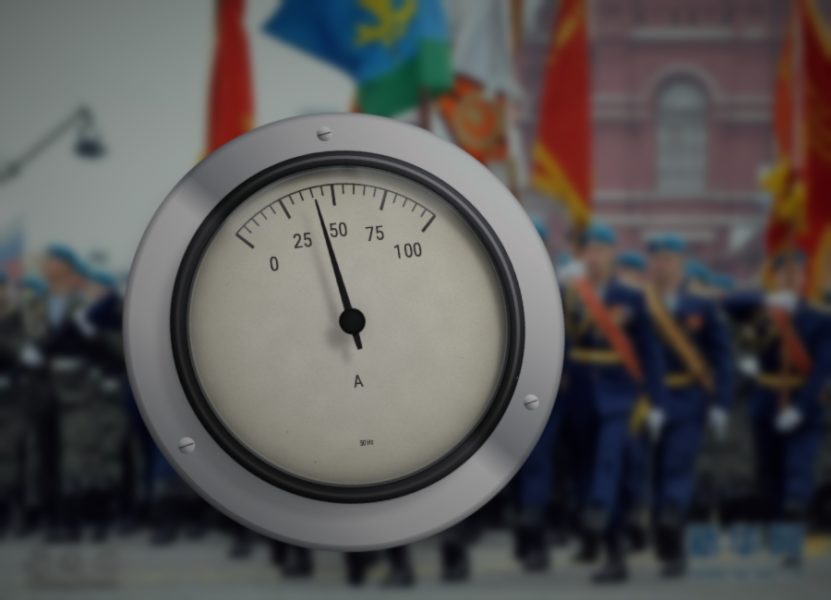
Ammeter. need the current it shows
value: 40 A
